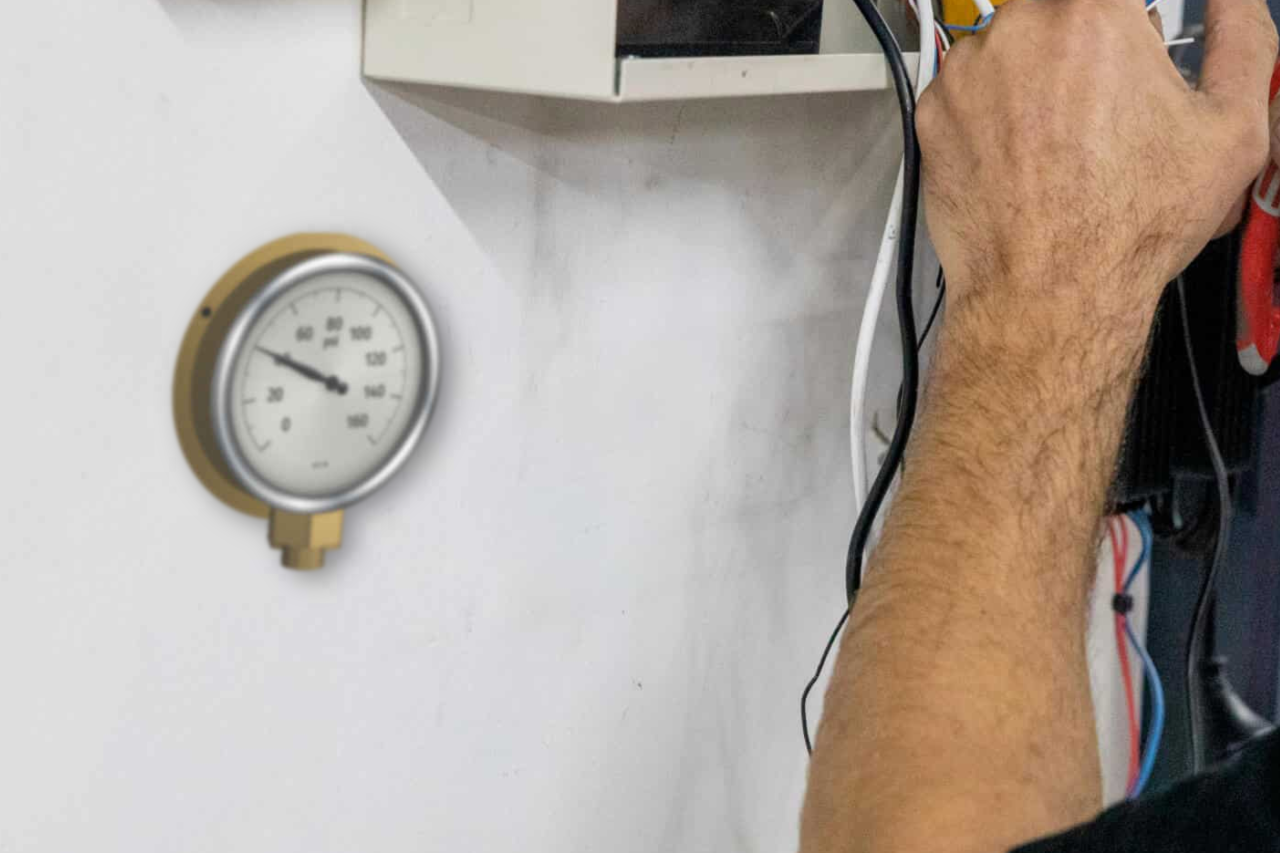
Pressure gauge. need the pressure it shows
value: 40 psi
